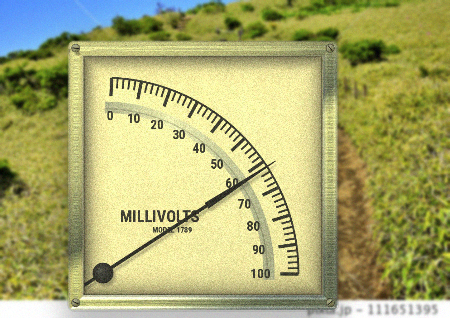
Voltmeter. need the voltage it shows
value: 62 mV
